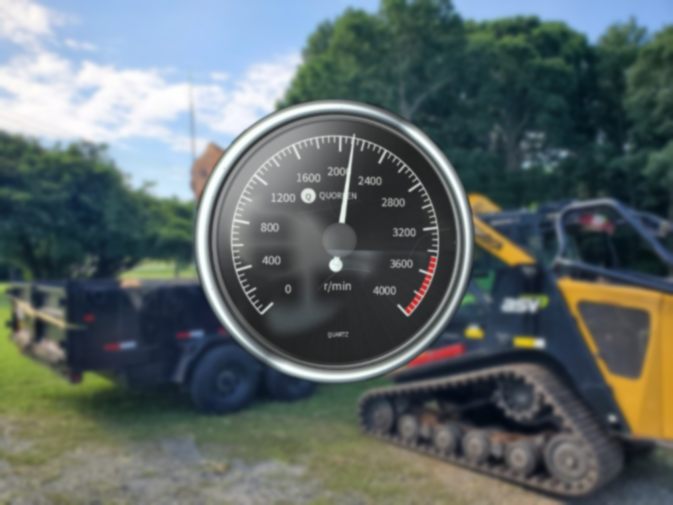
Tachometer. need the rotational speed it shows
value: 2100 rpm
